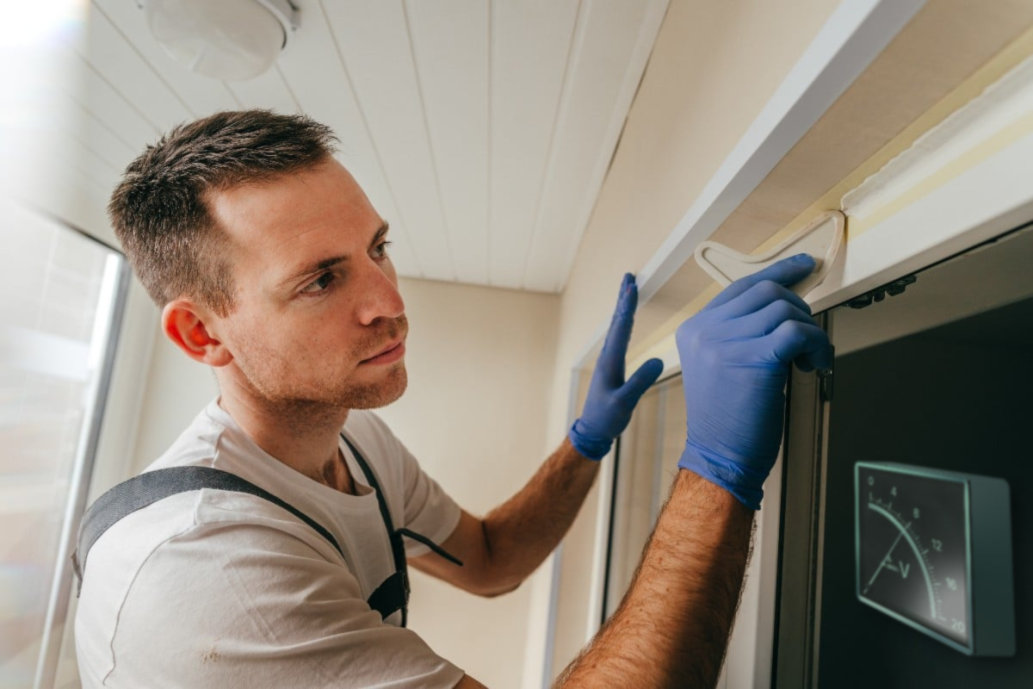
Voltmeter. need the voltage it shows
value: 8 V
